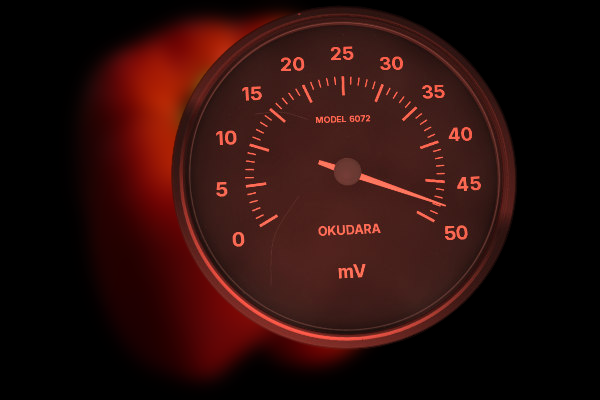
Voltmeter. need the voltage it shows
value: 48 mV
